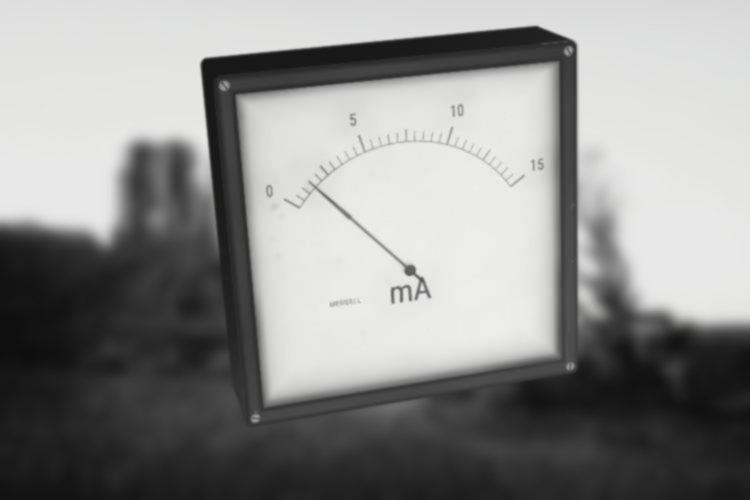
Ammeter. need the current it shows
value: 1.5 mA
